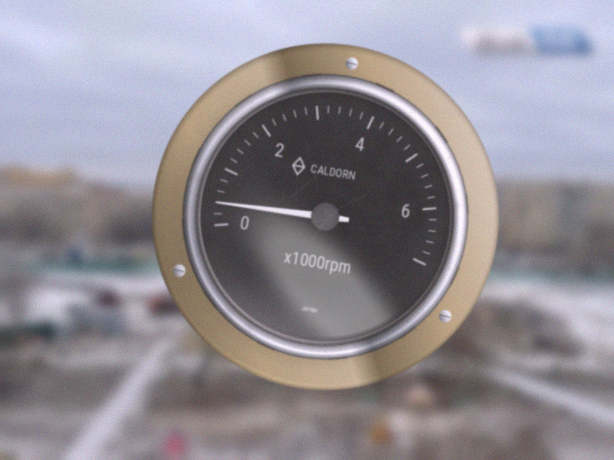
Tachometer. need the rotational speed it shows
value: 400 rpm
